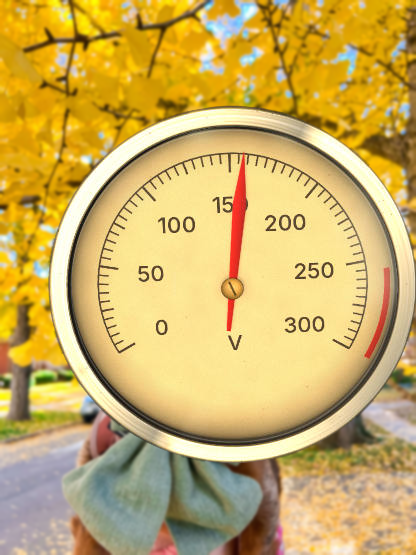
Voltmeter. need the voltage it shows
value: 157.5 V
